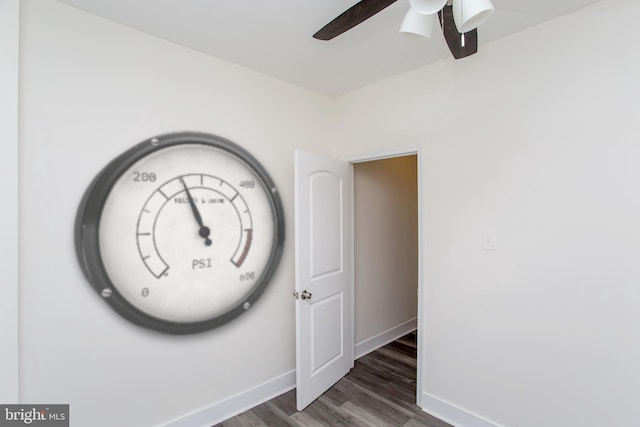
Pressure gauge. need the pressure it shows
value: 250 psi
